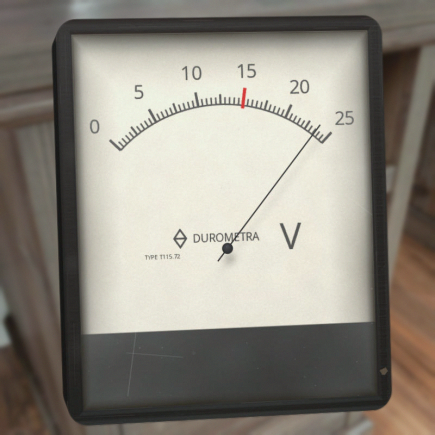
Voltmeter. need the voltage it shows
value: 23.5 V
